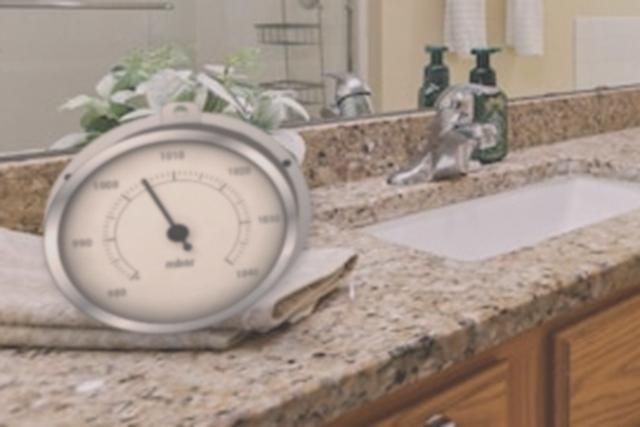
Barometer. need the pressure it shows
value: 1005 mbar
